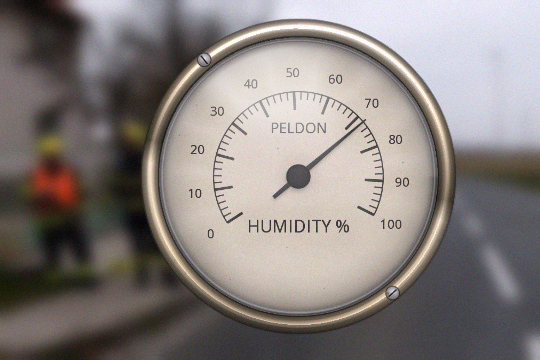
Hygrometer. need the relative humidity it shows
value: 72 %
